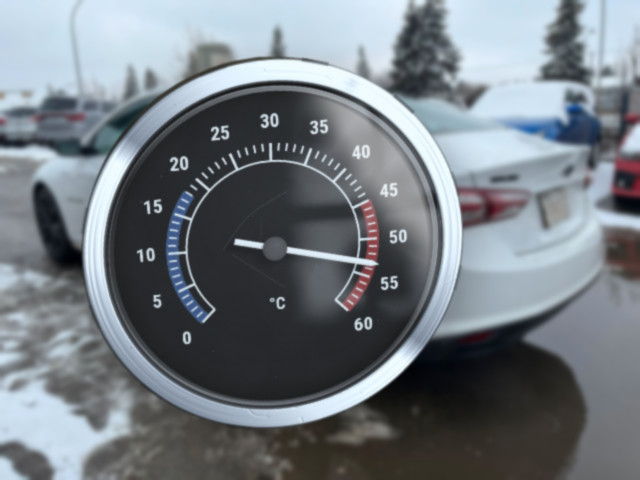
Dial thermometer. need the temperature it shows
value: 53 °C
